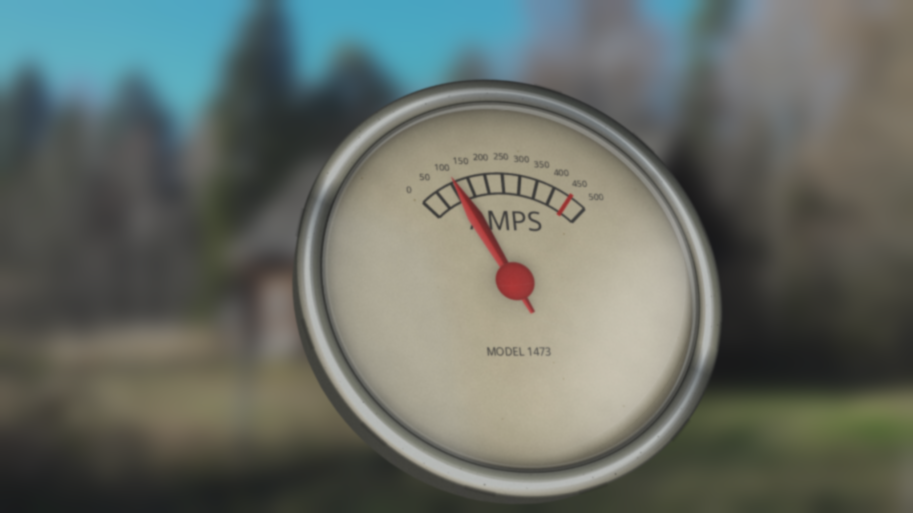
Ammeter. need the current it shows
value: 100 A
